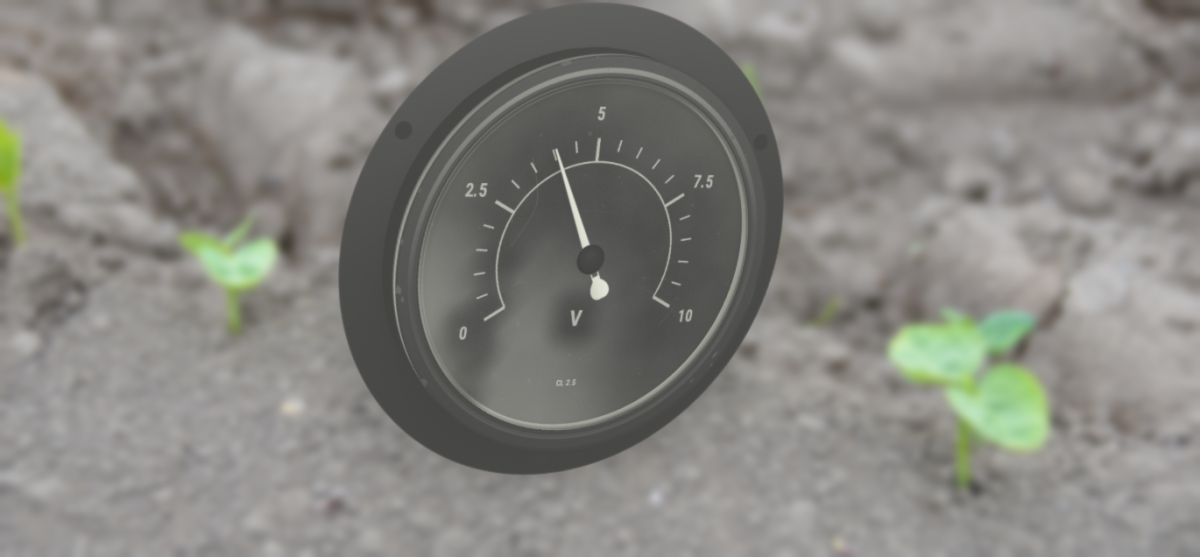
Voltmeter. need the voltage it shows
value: 4 V
